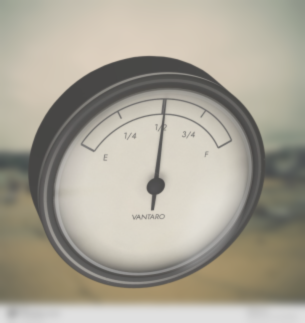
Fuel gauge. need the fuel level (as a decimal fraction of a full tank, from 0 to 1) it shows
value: 0.5
